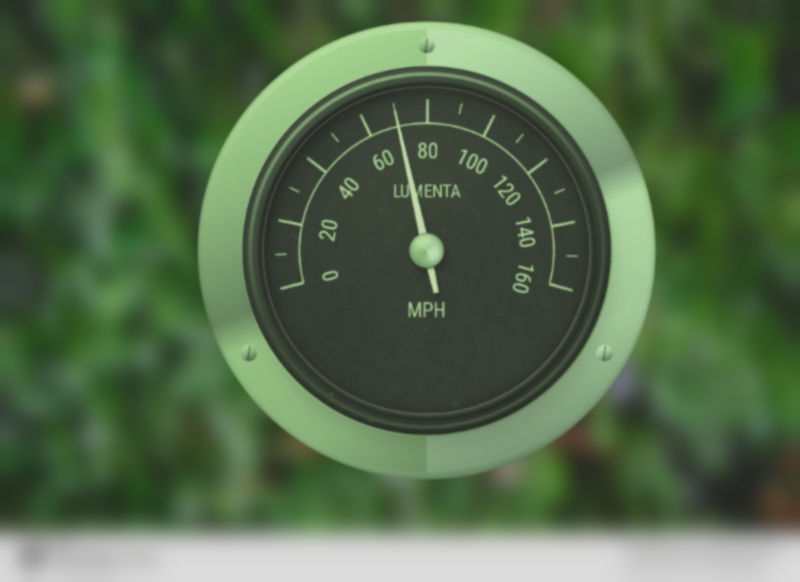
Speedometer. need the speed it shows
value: 70 mph
